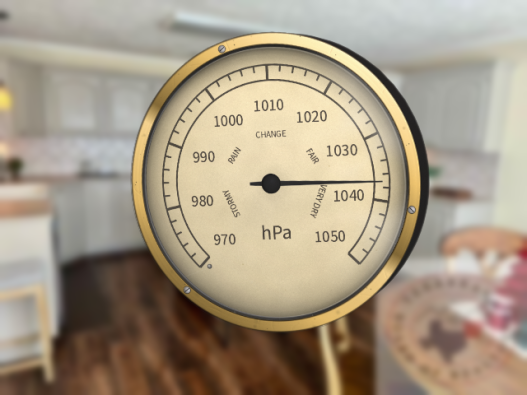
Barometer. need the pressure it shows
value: 1037 hPa
